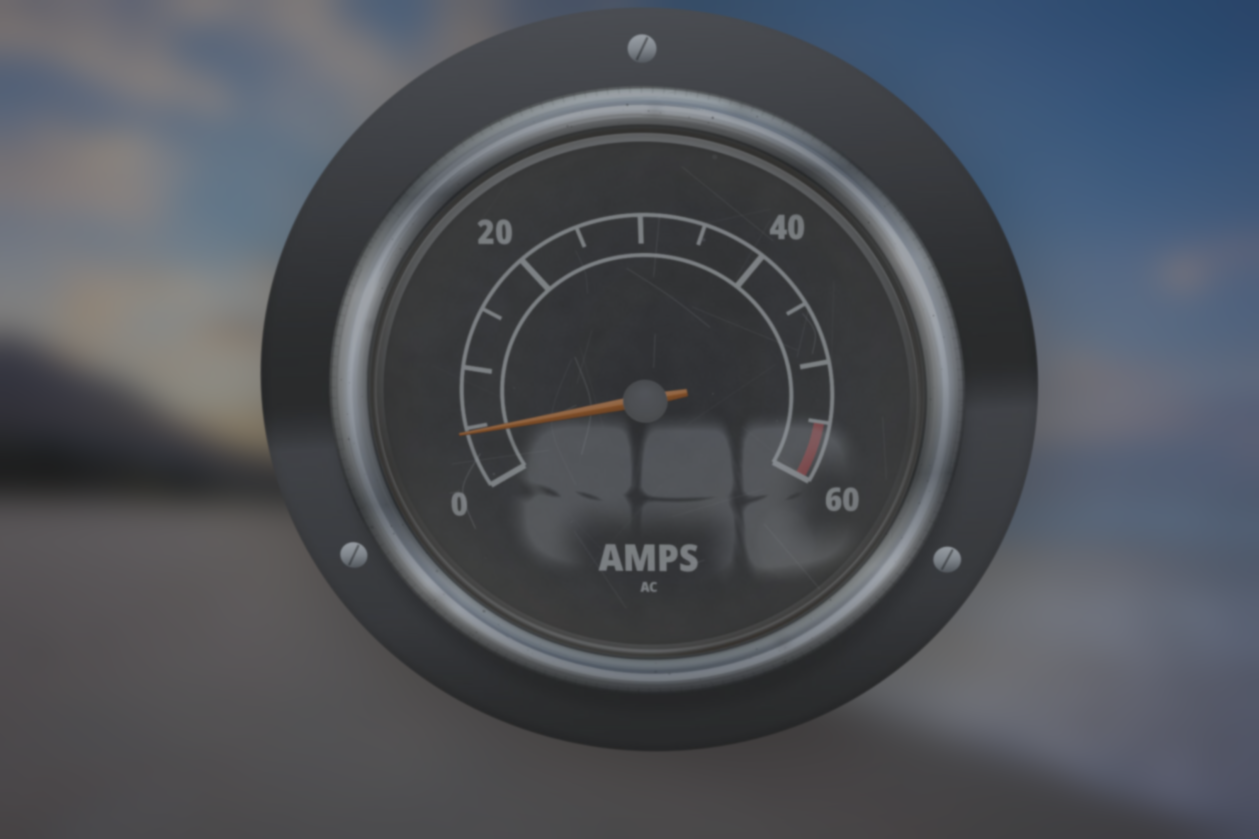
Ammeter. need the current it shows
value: 5 A
